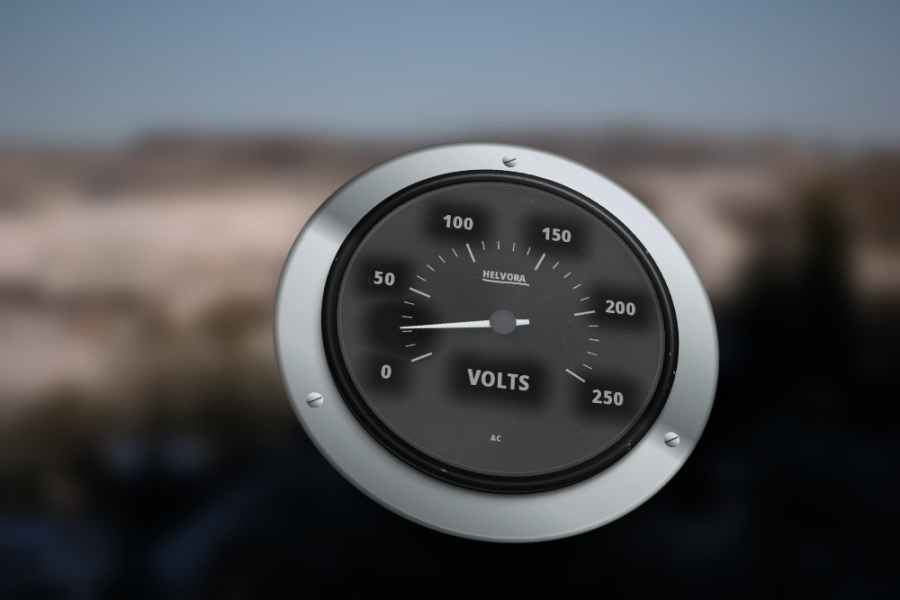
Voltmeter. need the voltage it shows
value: 20 V
